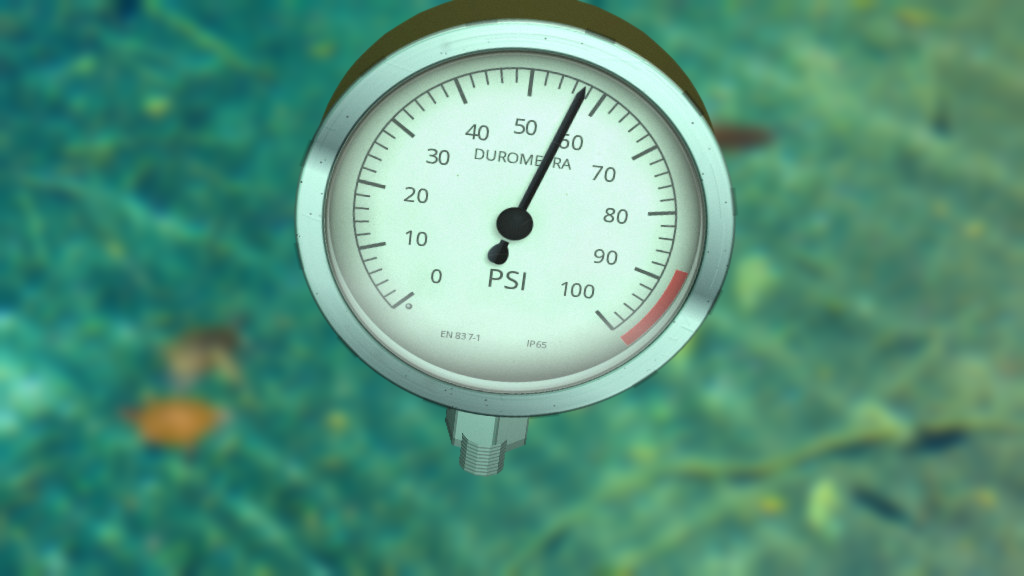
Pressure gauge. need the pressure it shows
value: 57 psi
